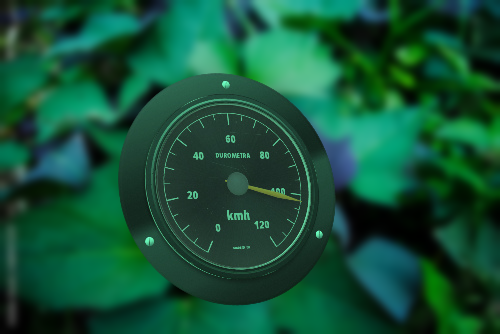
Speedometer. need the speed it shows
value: 102.5 km/h
